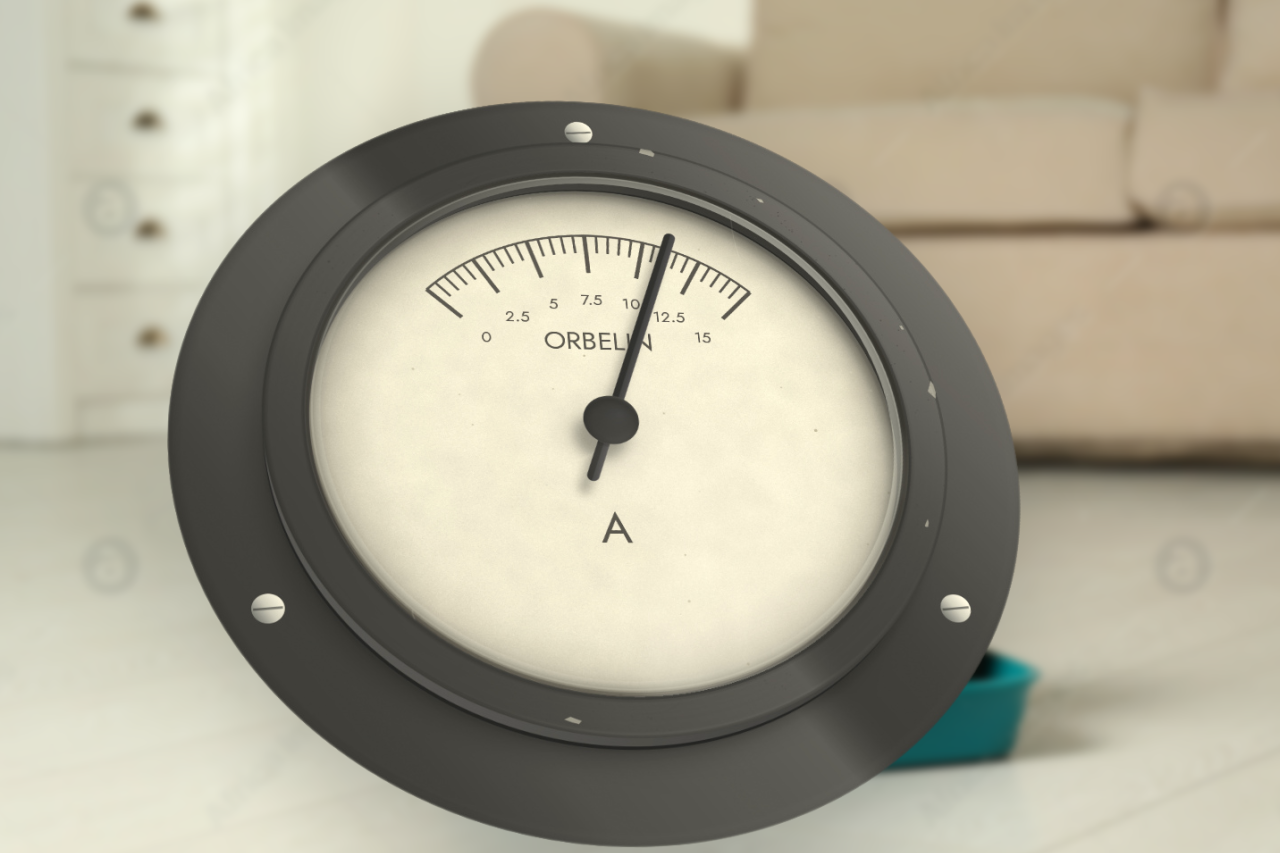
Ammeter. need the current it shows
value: 11 A
